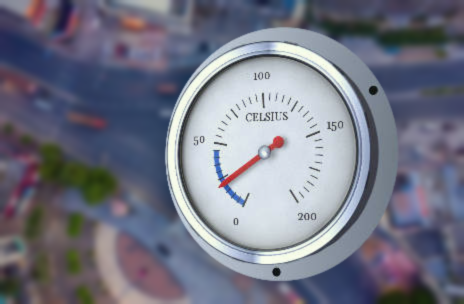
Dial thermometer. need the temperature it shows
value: 20 °C
